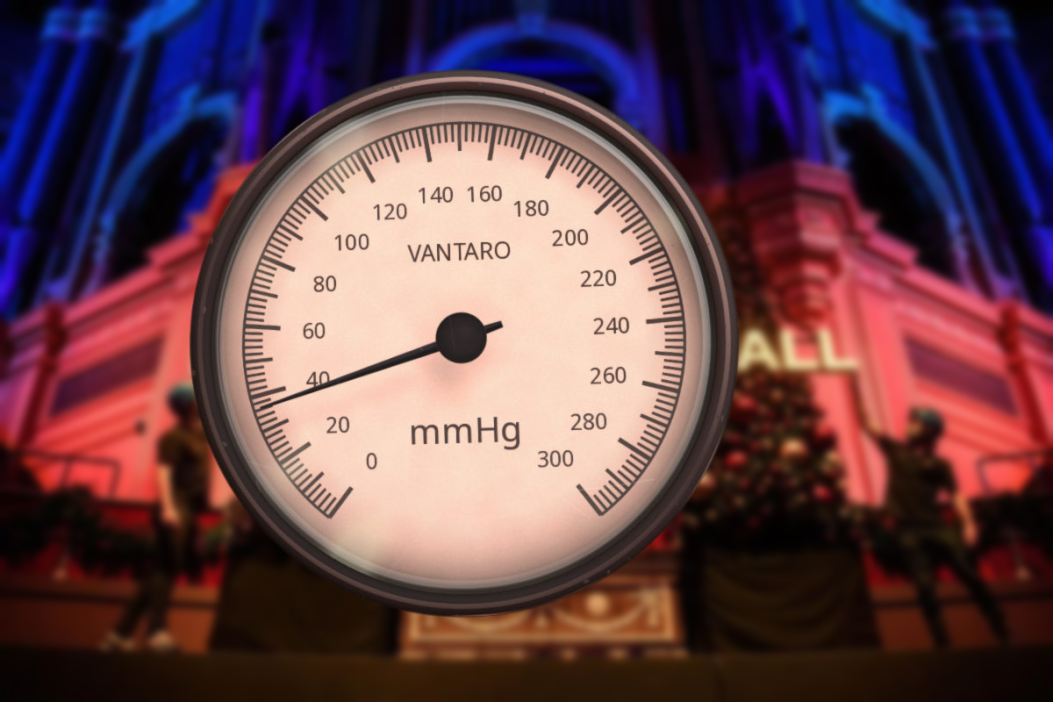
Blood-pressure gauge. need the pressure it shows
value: 36 mmHg
